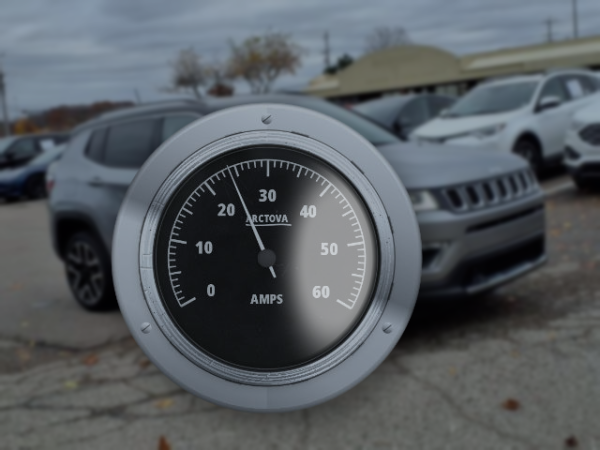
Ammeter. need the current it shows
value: 24 A
